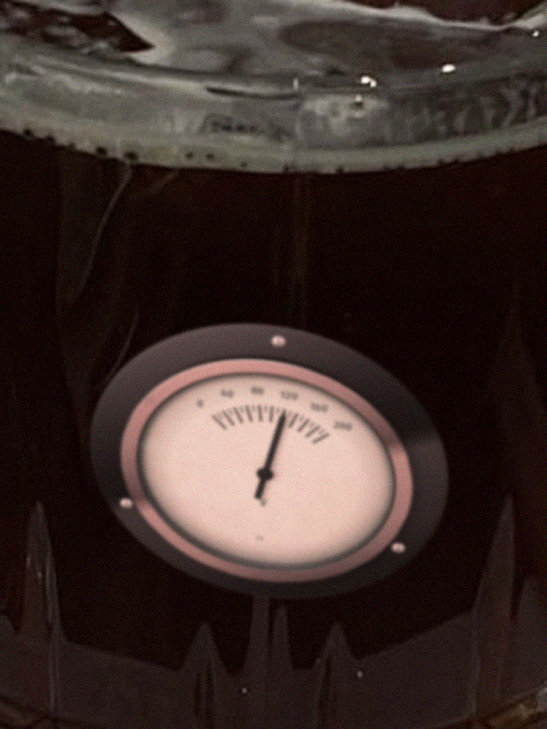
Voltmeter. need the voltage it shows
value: 120 V
